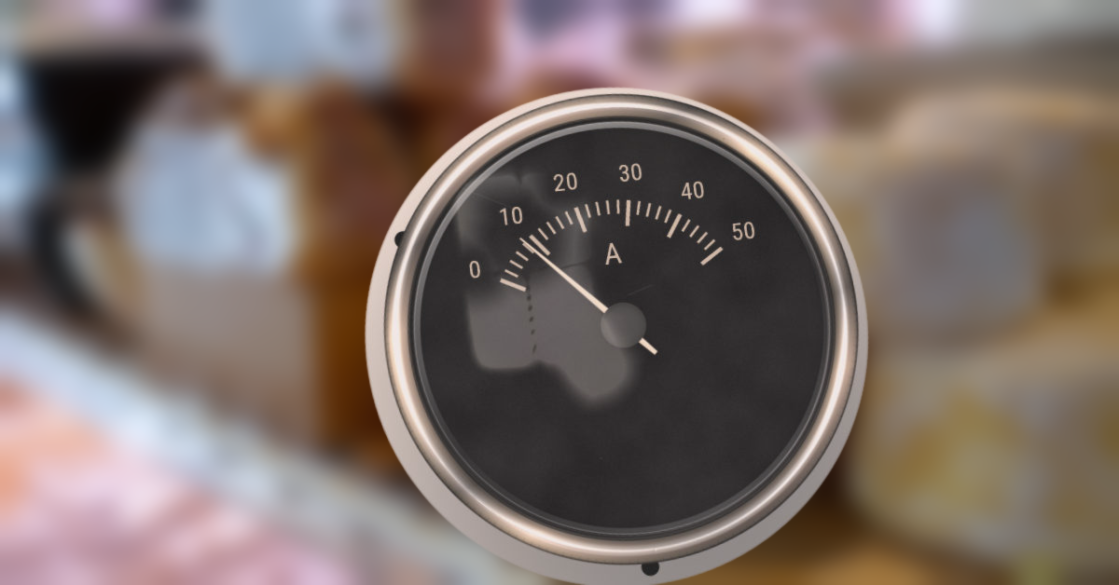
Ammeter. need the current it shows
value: 8 A
